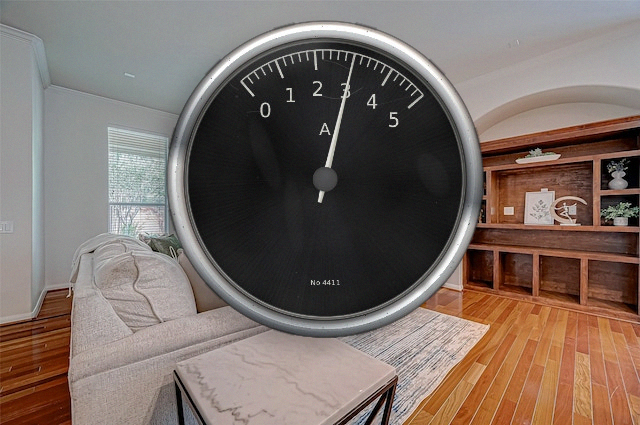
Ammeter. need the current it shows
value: 3 A
